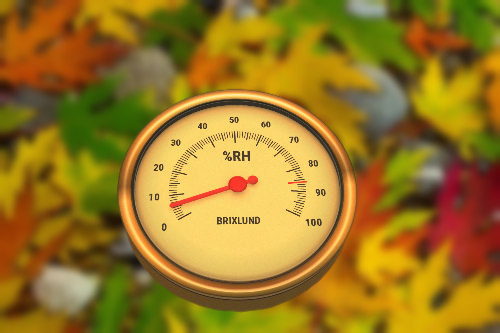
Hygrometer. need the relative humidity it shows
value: 5 %
